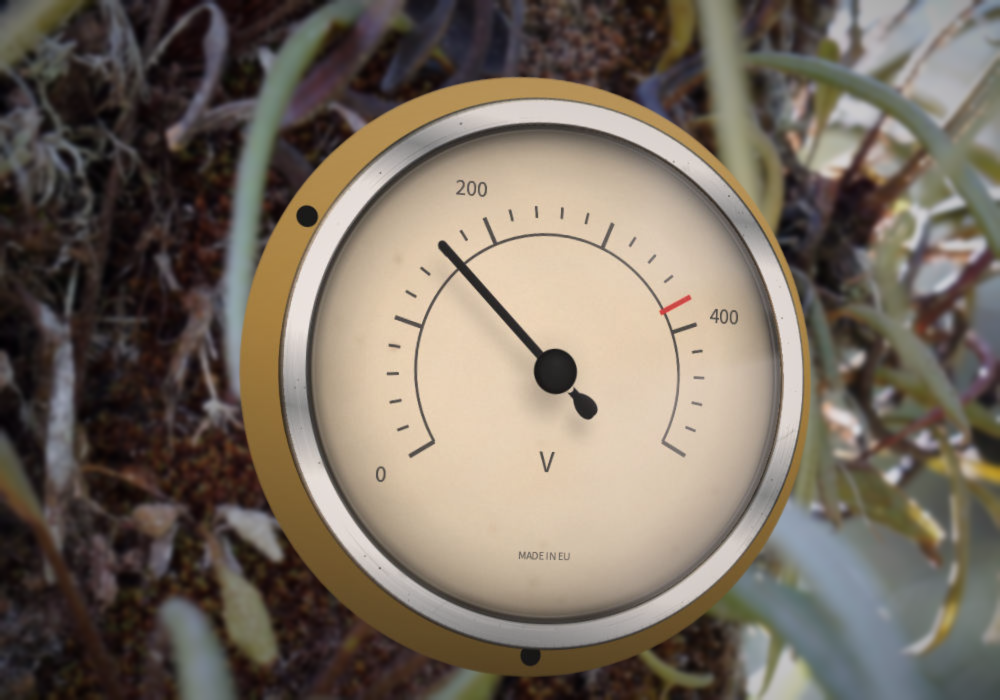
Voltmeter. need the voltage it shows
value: 160 V
